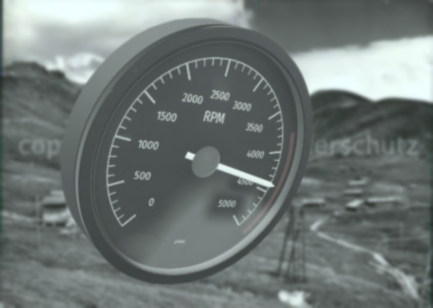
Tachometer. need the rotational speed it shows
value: 4400 rpm
